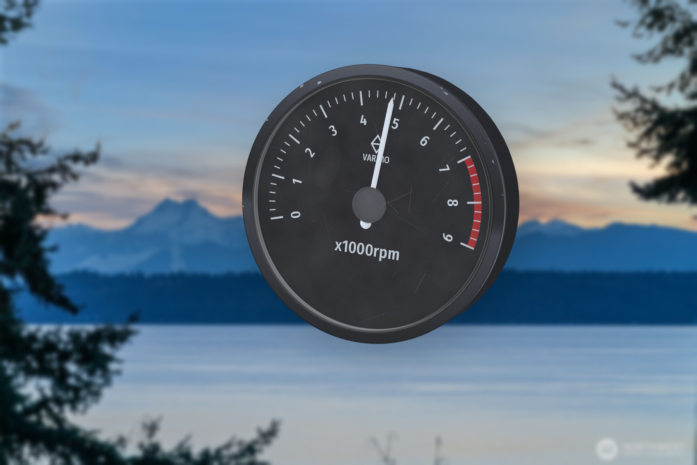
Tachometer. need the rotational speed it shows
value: 4800 rpm
